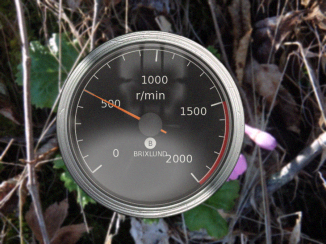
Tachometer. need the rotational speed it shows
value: 500 rpm
